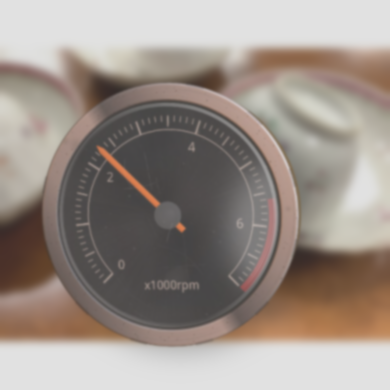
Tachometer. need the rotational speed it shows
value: 2300 rpm
